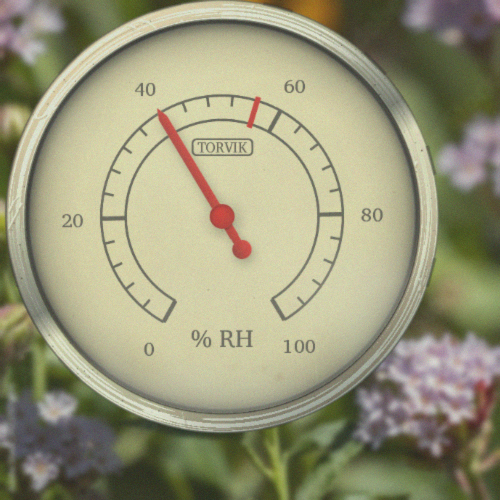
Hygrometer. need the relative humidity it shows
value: 40 %
